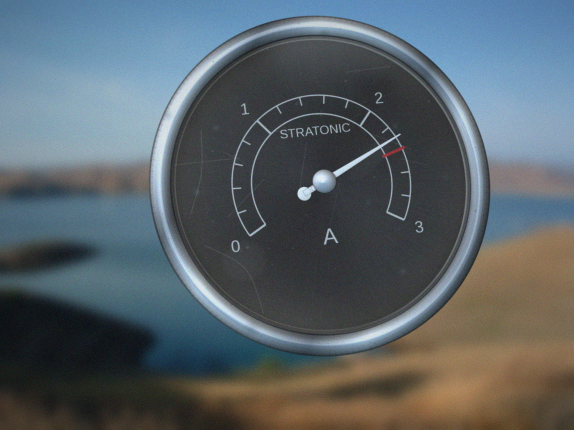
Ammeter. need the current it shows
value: 2.3 A
